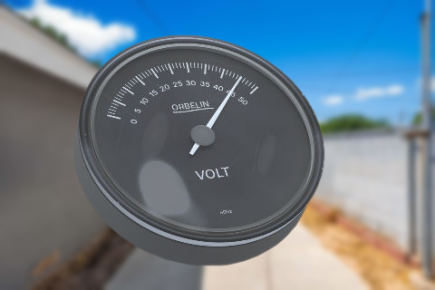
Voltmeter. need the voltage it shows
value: 45 V
